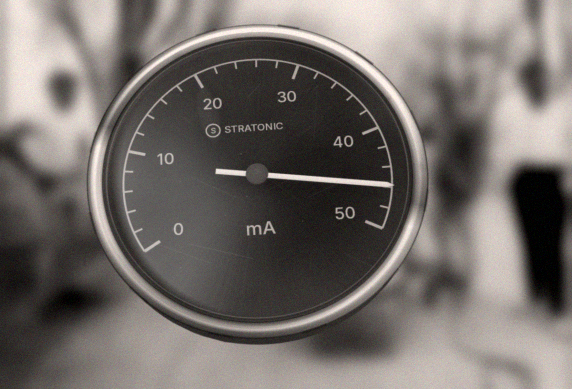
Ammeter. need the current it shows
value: 46 mA
